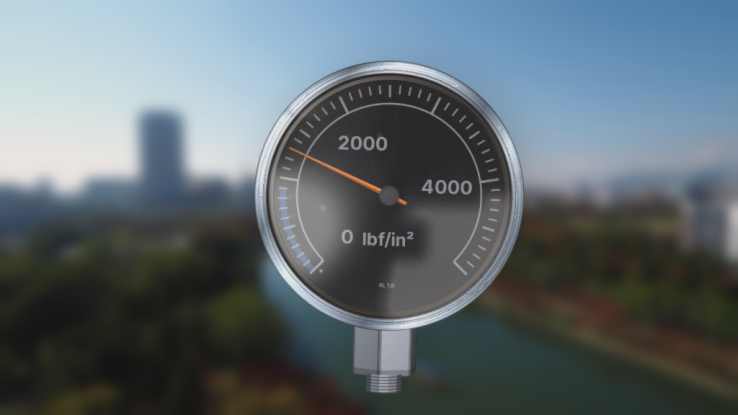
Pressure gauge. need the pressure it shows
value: 1300 psi
